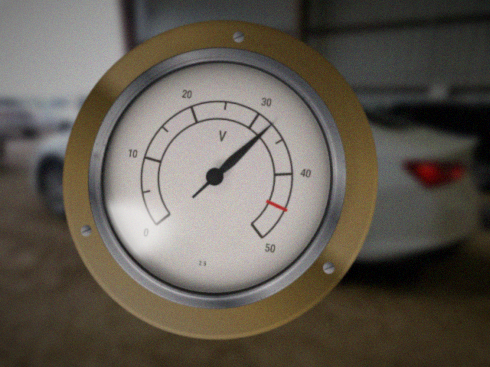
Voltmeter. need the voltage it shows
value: 32.5 V
